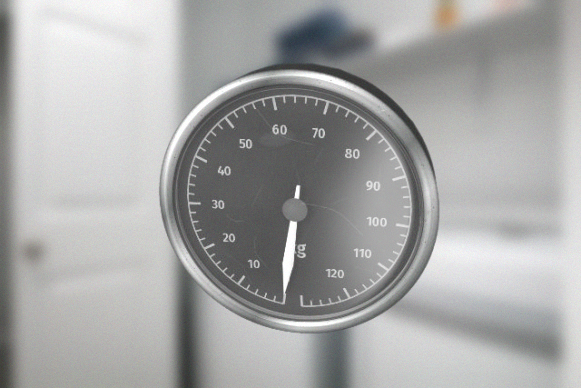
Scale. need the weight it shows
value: 0 kg
